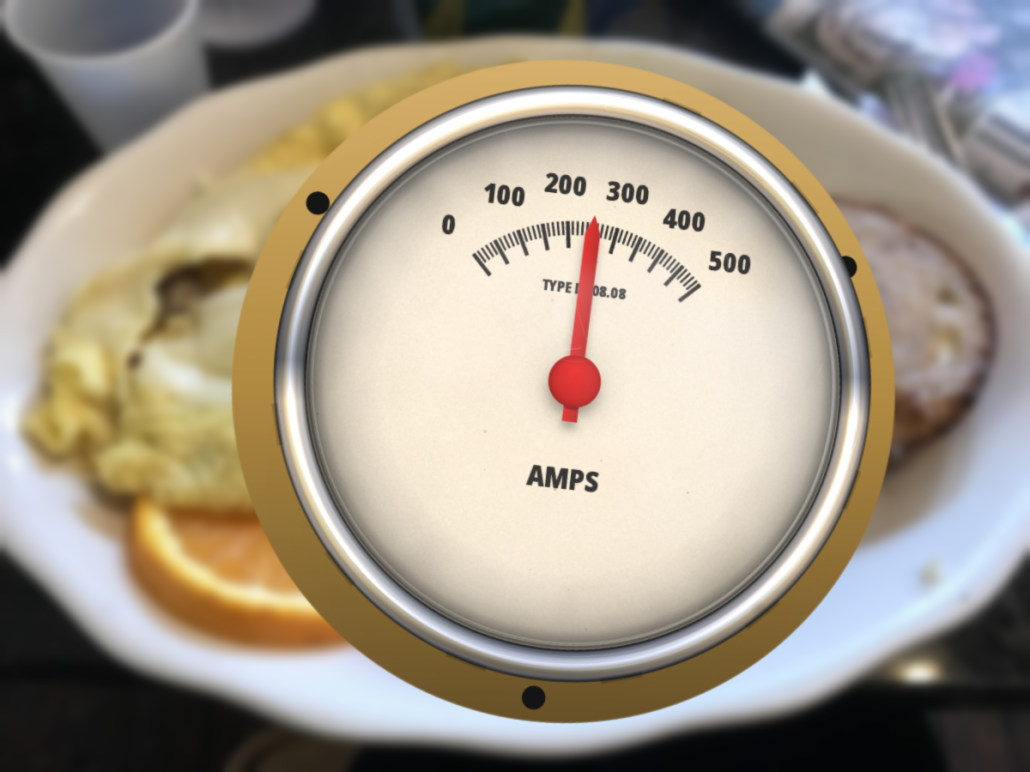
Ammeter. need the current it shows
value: 250 A
